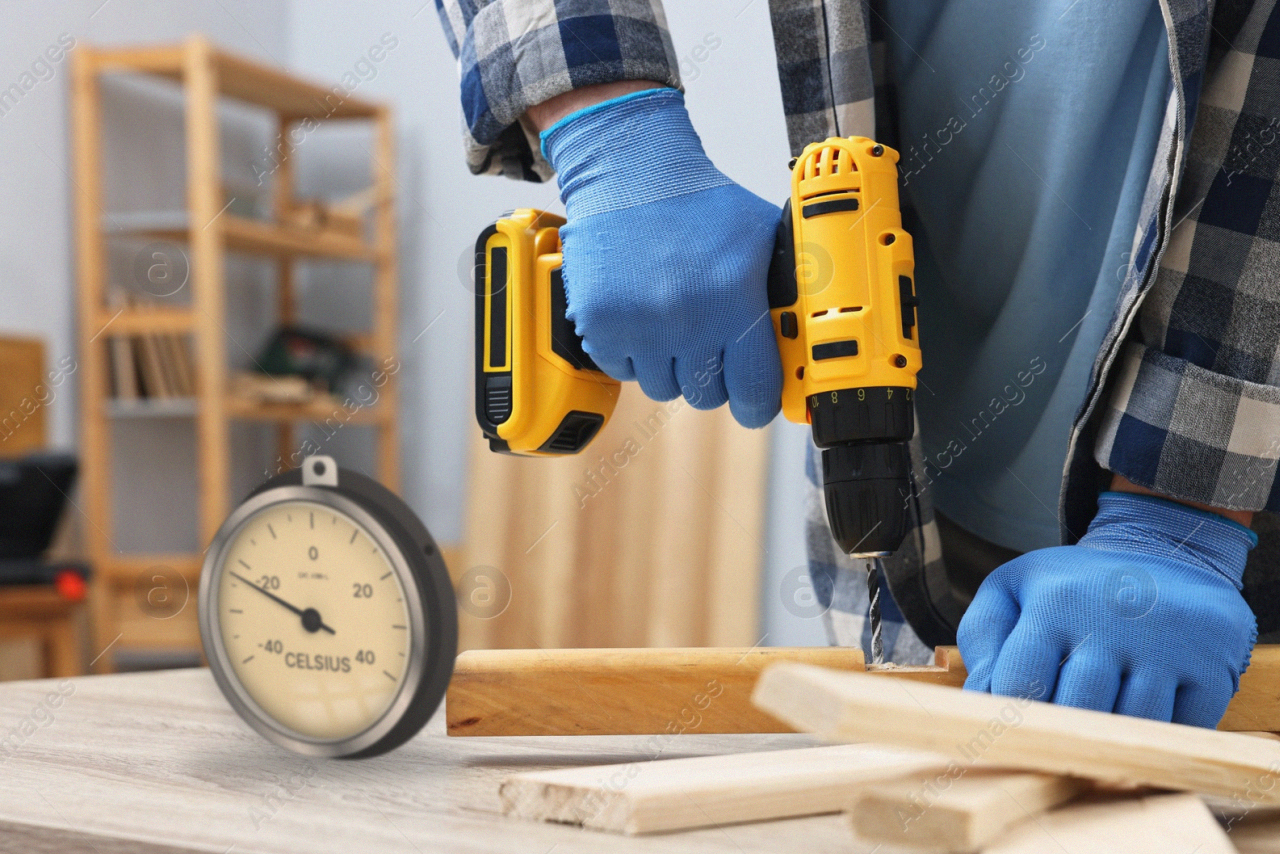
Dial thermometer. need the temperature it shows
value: -22.5 °C
